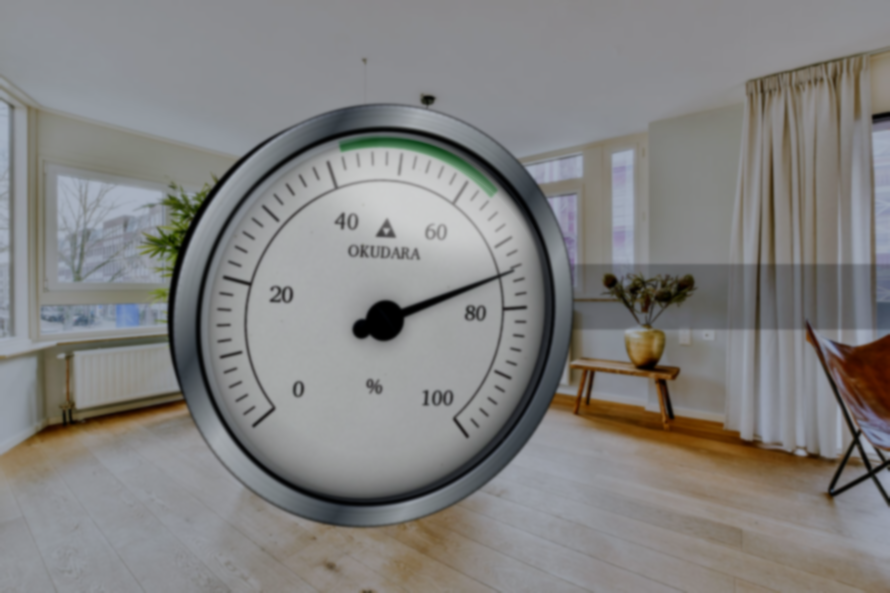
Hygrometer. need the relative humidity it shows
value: 74 %
